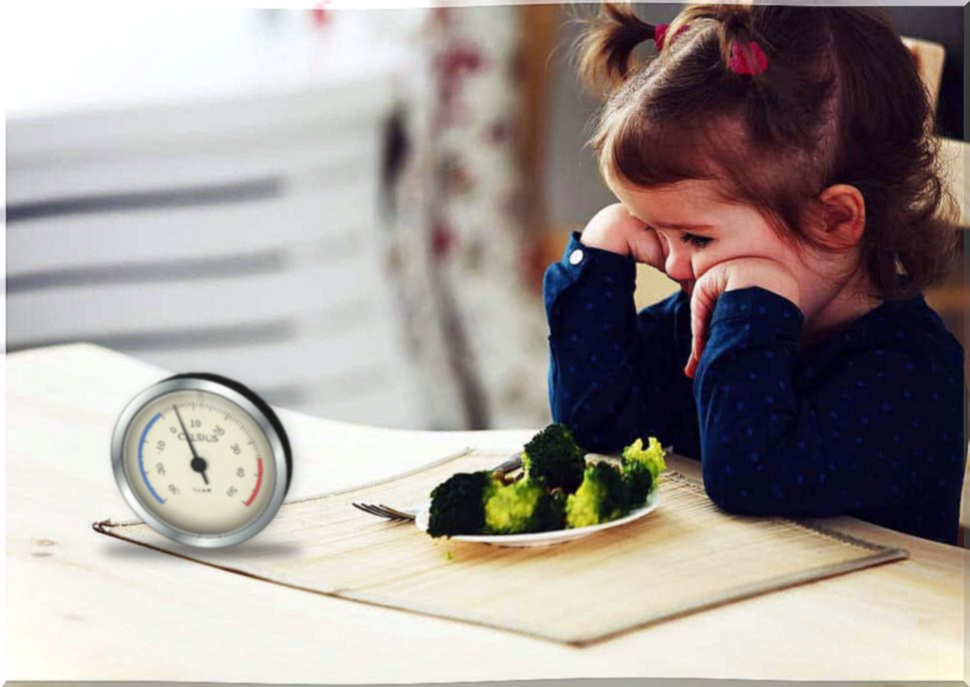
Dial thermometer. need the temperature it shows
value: 5 °C
